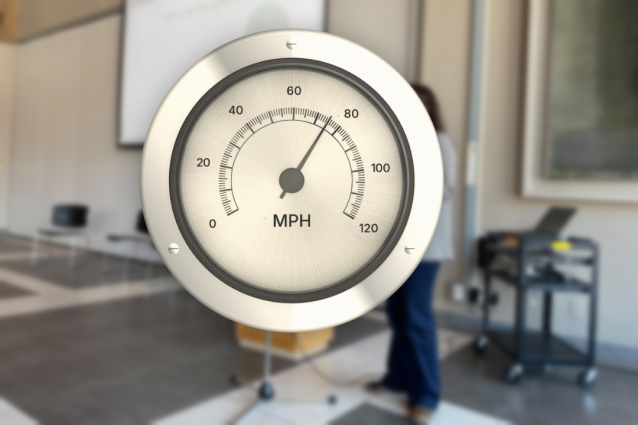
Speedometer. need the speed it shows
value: 75 mph
